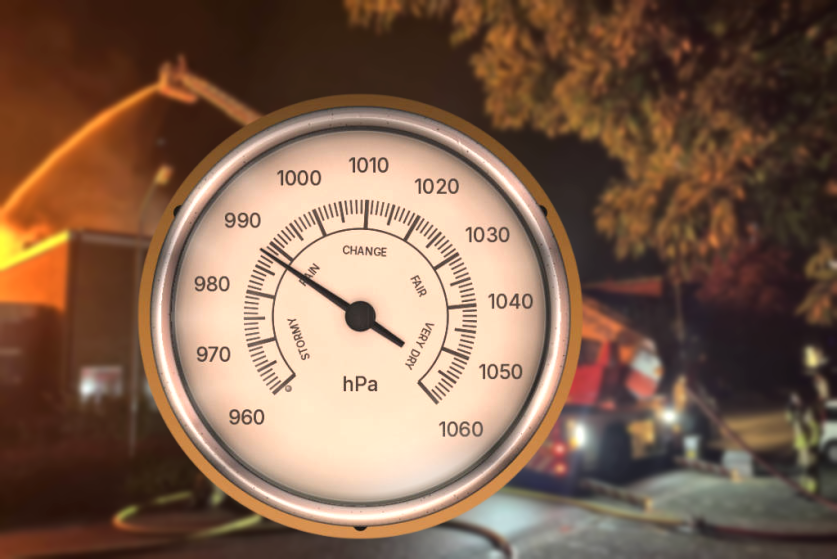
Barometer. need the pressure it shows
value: 988 hPa
